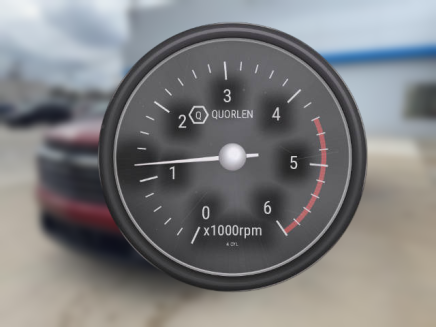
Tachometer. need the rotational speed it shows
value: 1200 rpm
